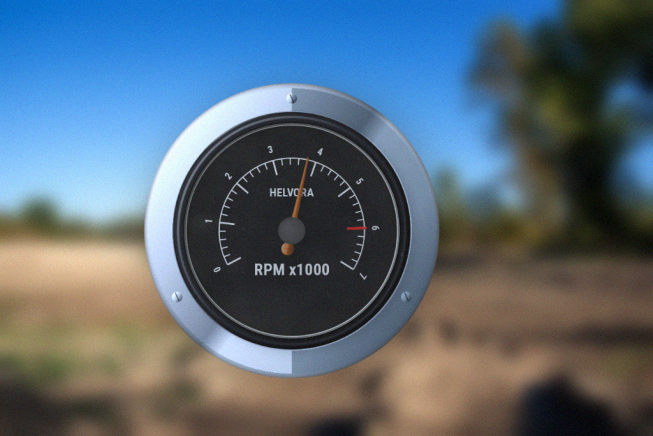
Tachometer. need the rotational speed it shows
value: 3800 rpm
